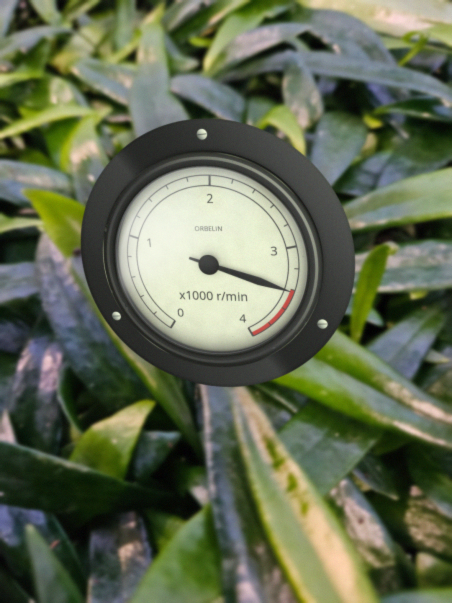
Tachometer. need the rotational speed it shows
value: 3400 rpm
